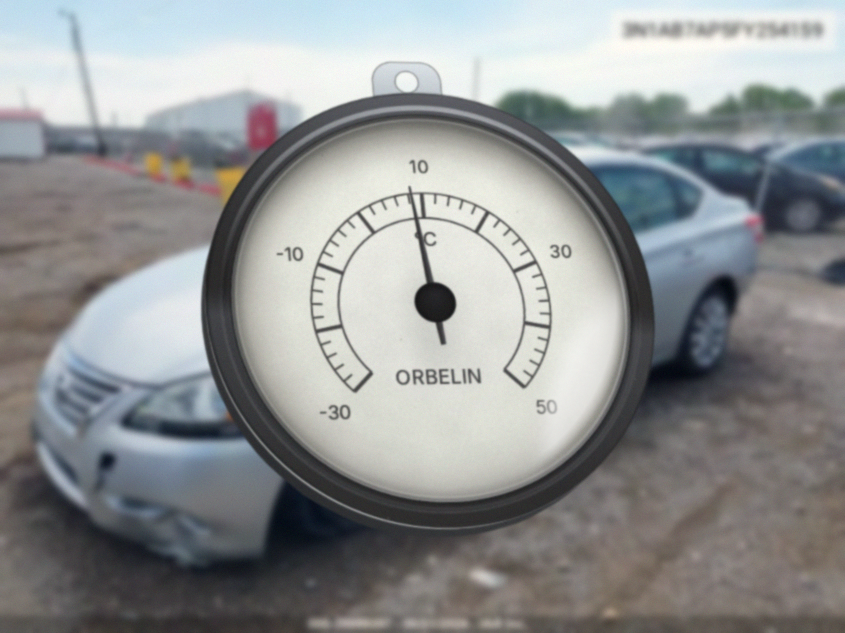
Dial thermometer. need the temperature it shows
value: 8 °C
